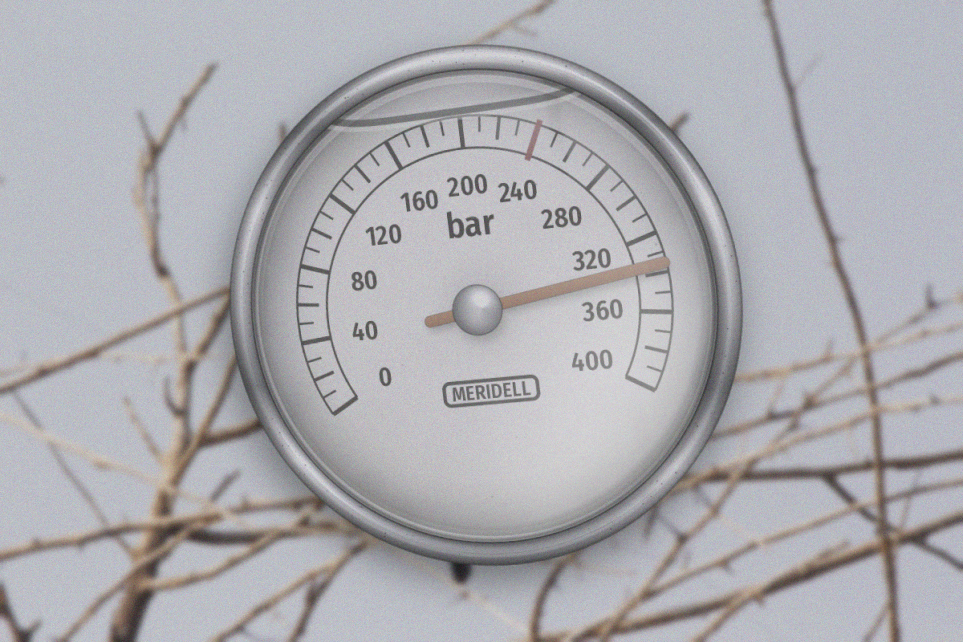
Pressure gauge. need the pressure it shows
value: 335 bar
